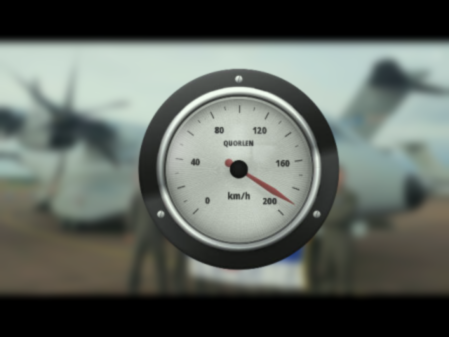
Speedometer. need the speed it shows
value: 190 km/h
